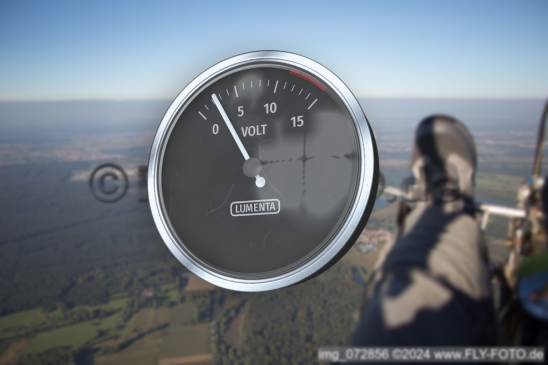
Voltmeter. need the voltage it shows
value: 2.5 V
